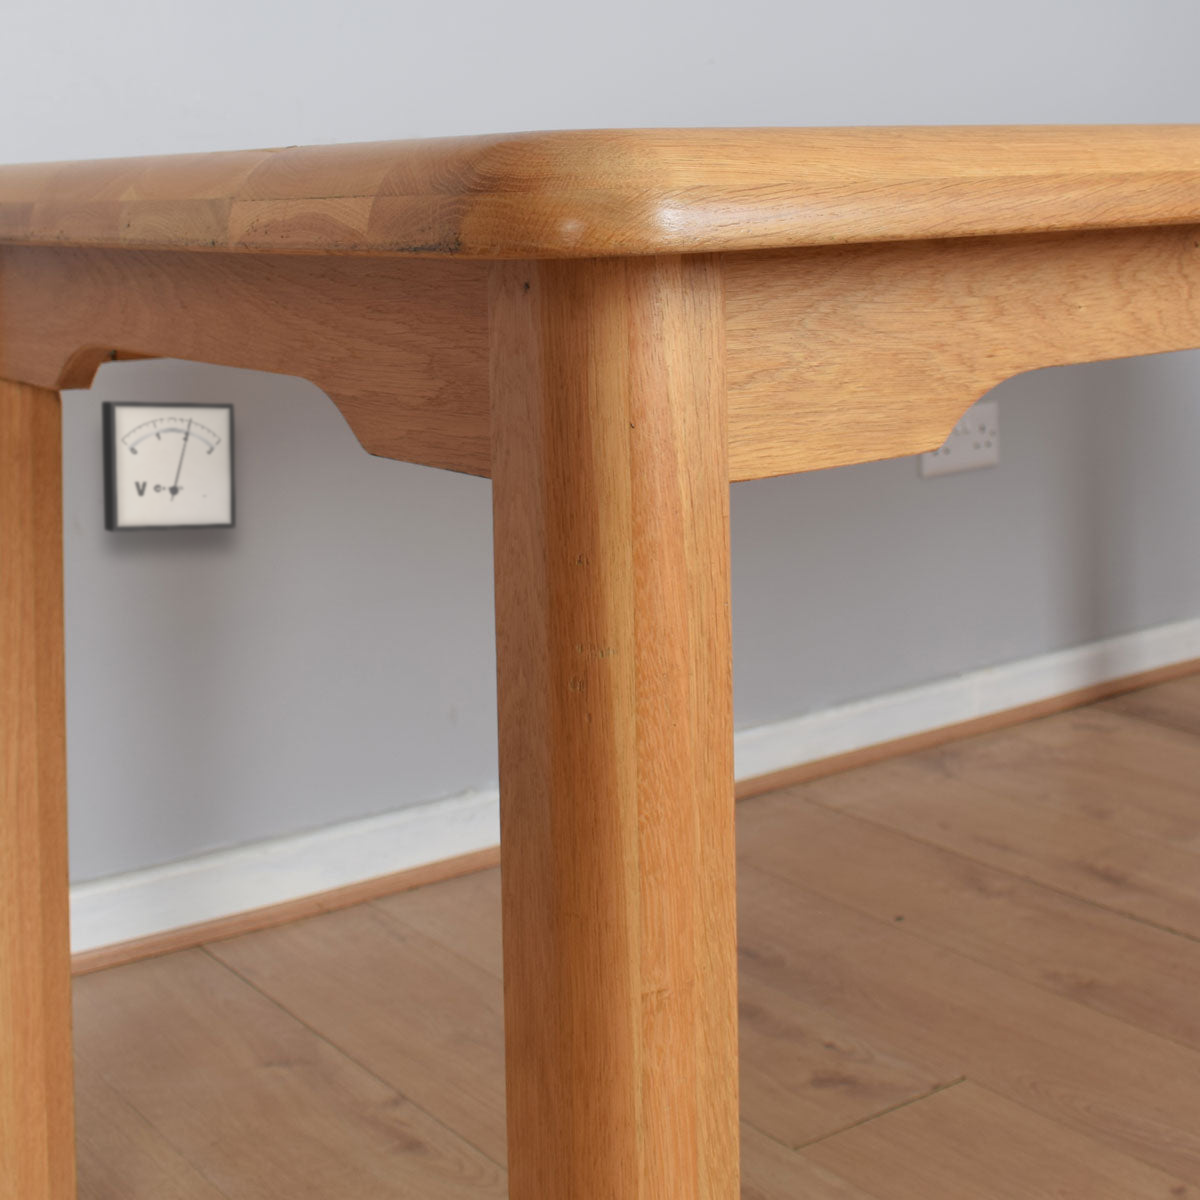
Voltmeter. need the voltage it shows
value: 2 V
